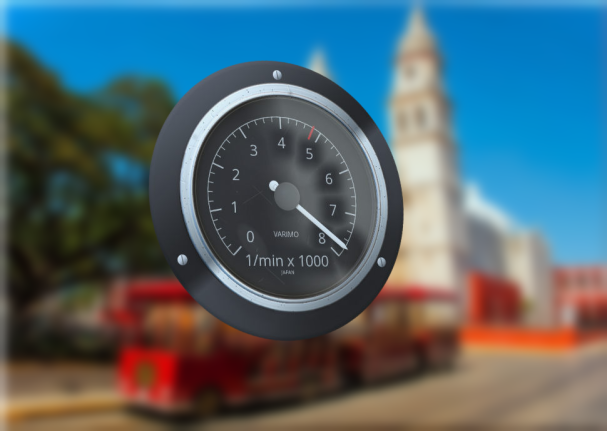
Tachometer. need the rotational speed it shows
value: 7800 rpm
